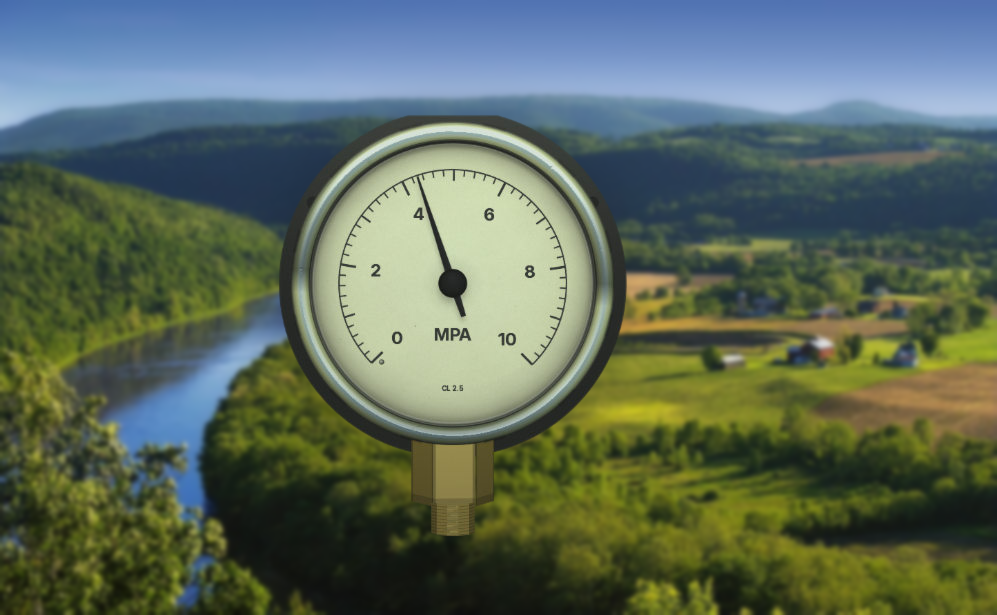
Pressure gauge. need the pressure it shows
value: 4.3 MPa
